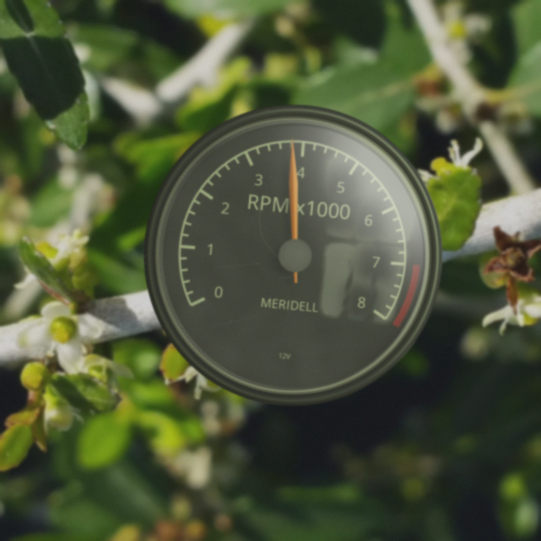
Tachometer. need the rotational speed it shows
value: 3800 rpm
